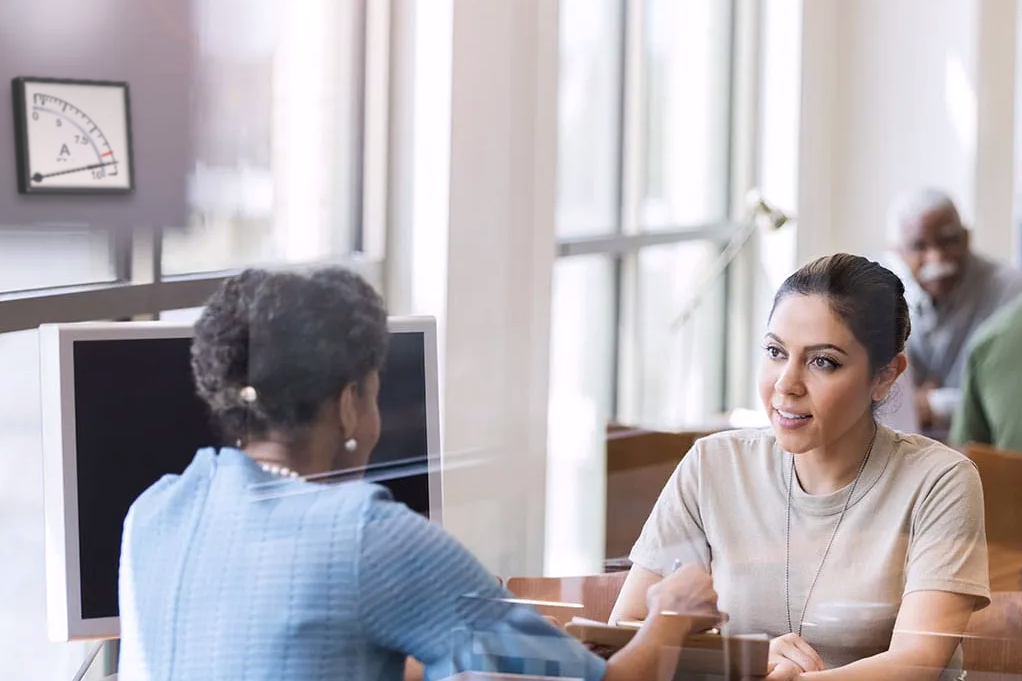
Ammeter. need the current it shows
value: 9.5 A
